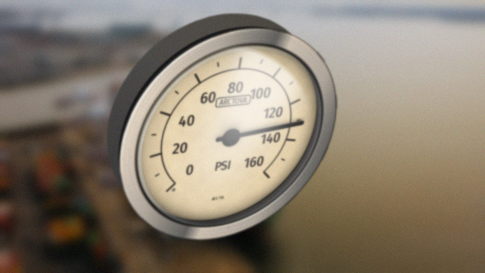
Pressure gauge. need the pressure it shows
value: 130 psi
